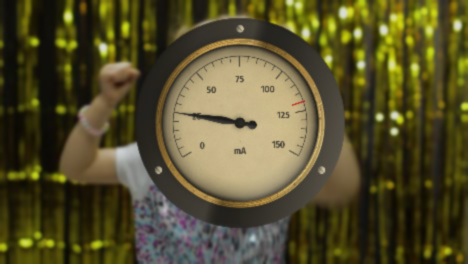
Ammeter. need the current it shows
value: 25 mA
